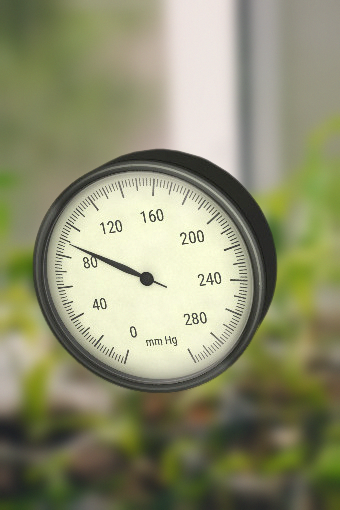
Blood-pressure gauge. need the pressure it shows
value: 90 mmHg
